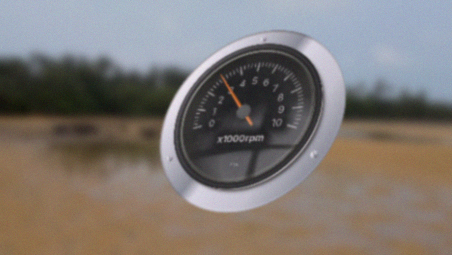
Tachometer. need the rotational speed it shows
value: 3000 rpm
